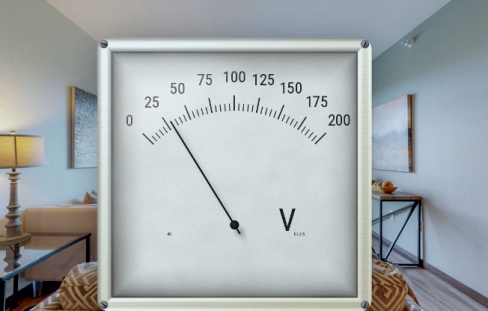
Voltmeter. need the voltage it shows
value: 30 V
